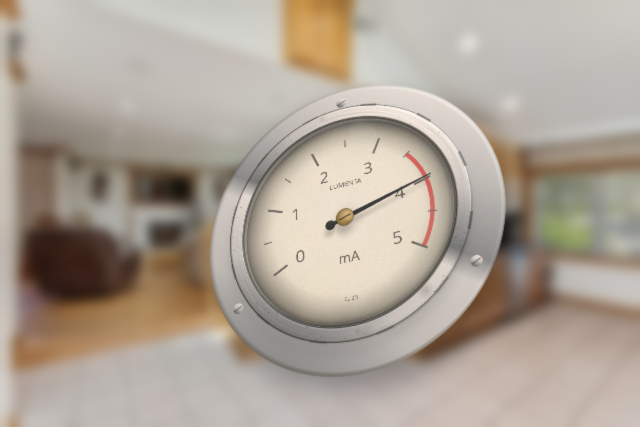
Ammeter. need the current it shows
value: 4 mA
